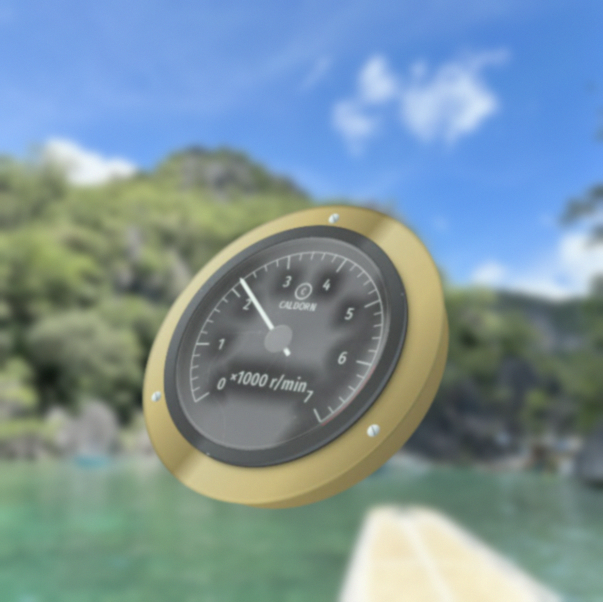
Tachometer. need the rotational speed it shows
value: 2200 rpm
